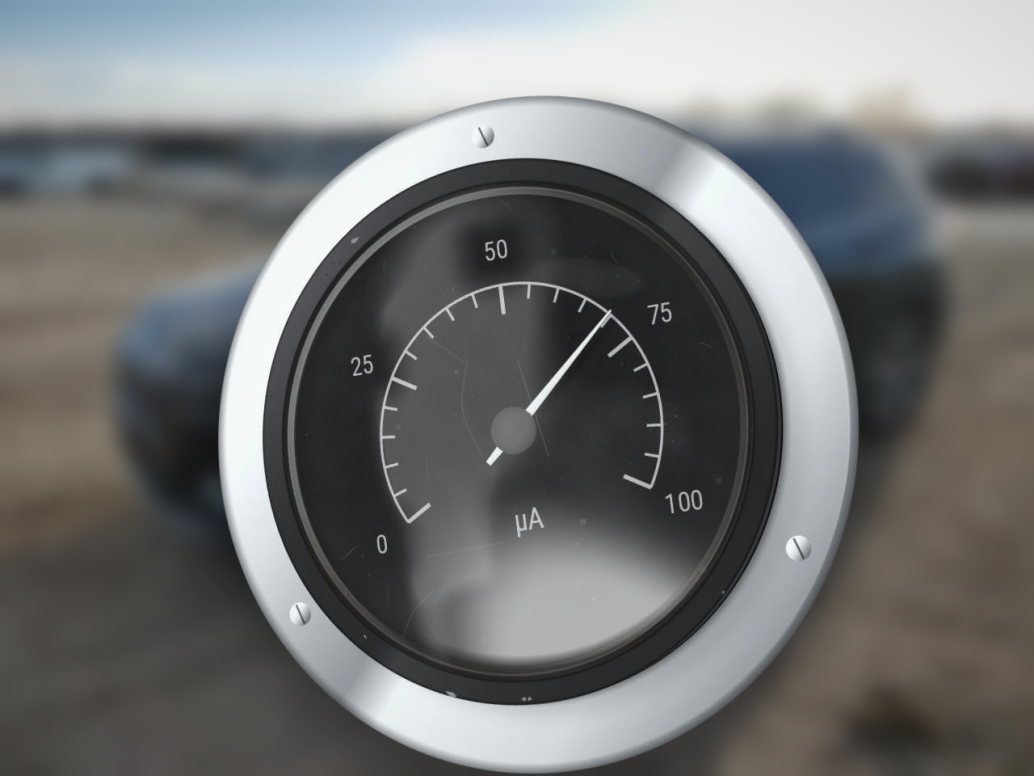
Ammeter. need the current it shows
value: 70 µA
